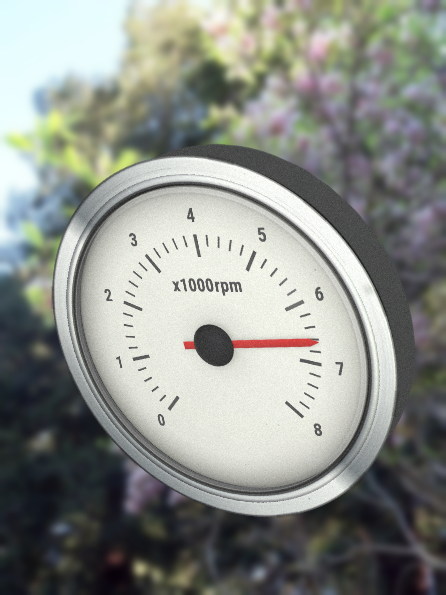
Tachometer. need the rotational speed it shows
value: 6600 rpm
